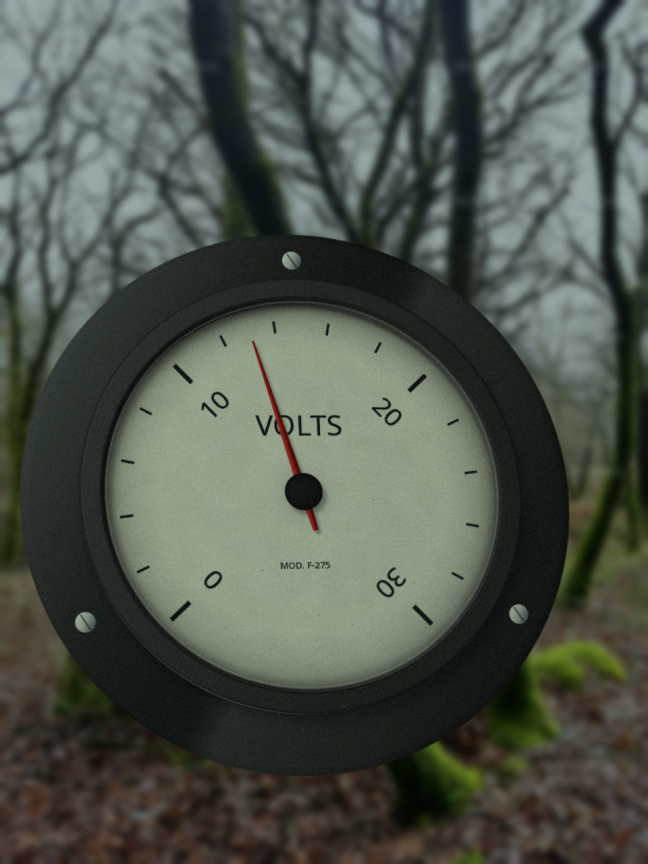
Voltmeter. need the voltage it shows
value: 13 V
